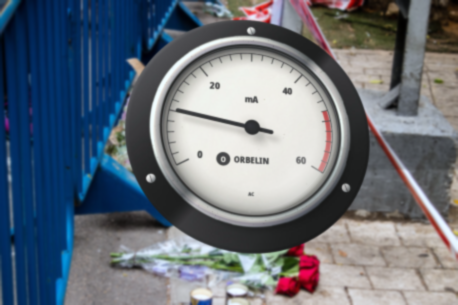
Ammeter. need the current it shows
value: 10 mA
